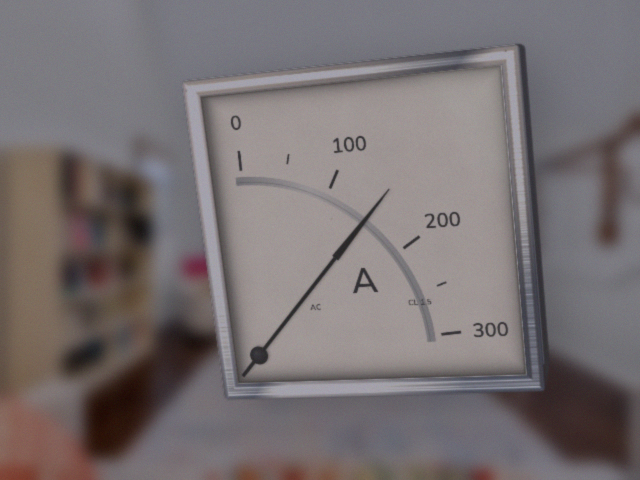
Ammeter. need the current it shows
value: 150 A
